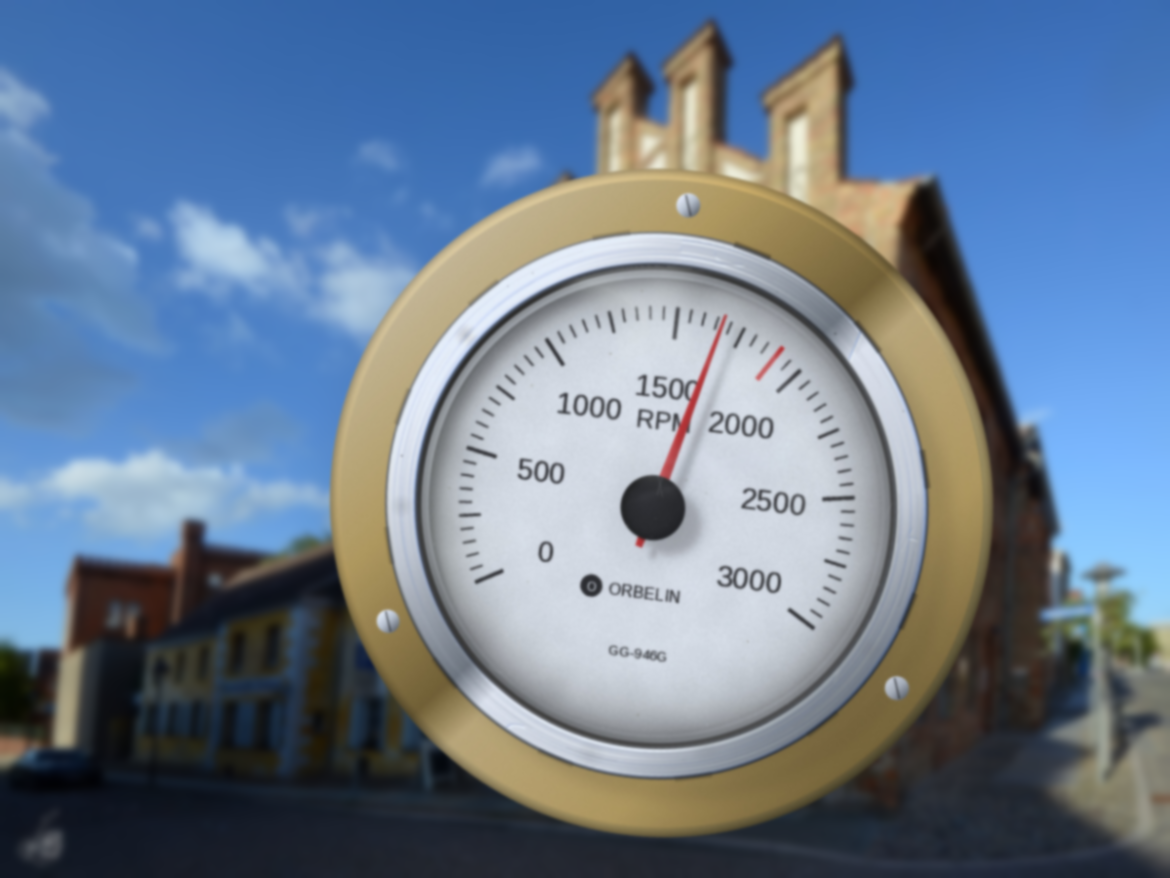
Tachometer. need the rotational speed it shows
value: 1675 rpm
